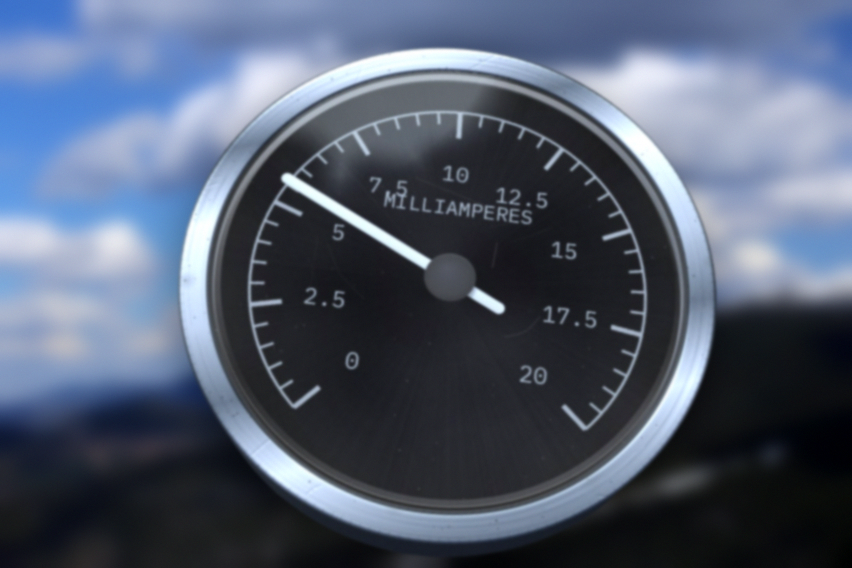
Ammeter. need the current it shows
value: 5.5 mA
